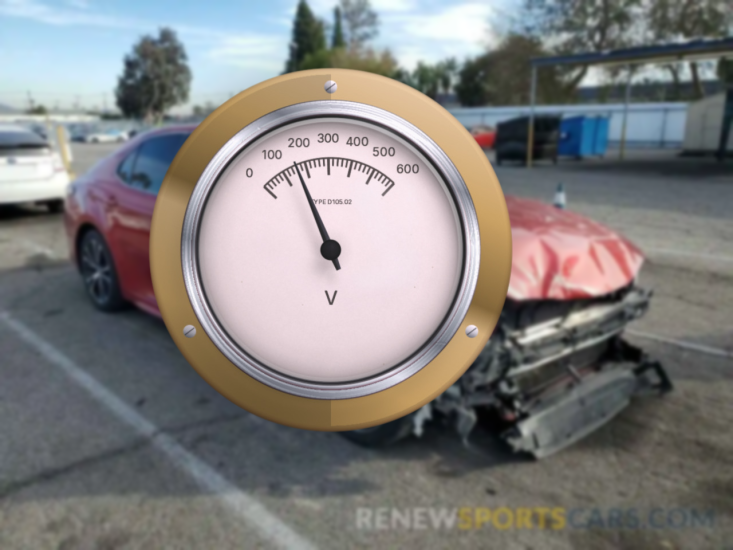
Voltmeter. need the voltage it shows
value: 160 V
